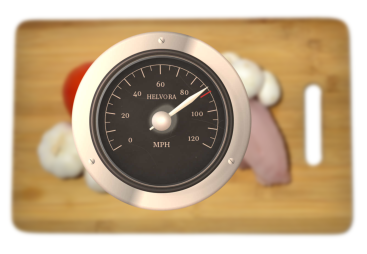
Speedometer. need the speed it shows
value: 87.5 mph
